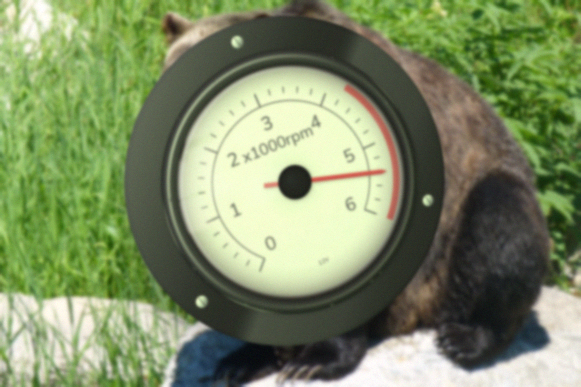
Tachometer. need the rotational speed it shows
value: 5400 rpm
